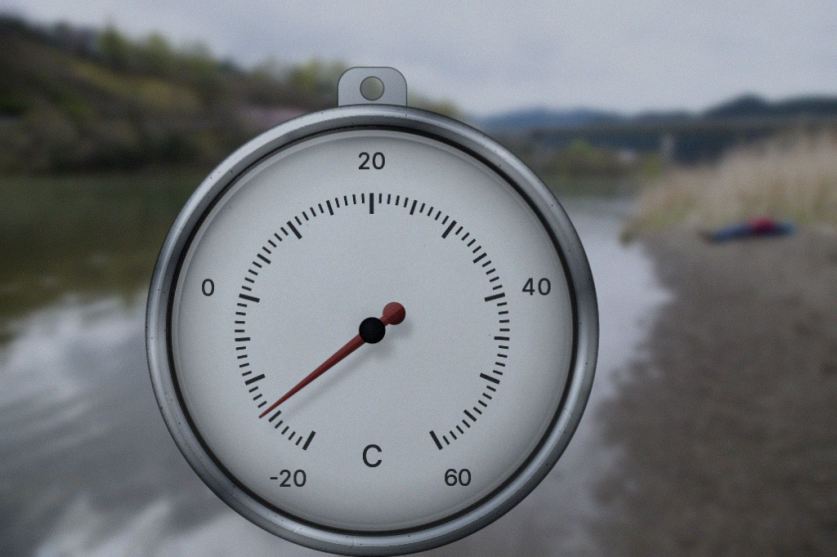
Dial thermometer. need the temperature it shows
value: -14 °C
